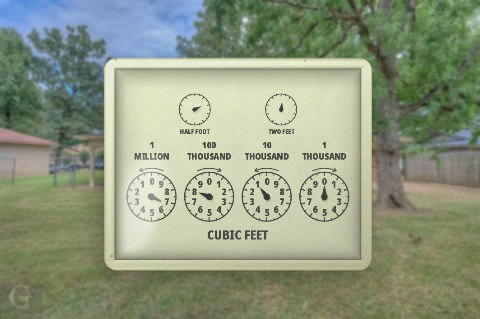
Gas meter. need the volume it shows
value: 681000 ft³
